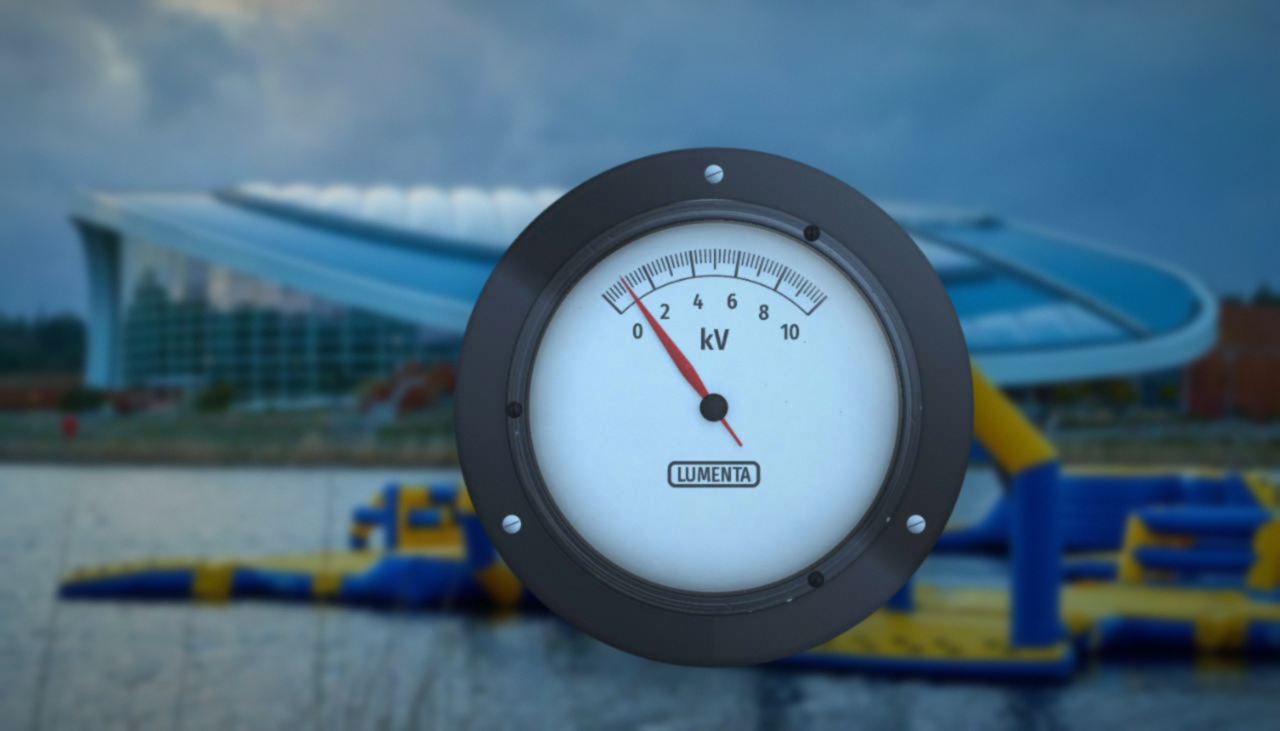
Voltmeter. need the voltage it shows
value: 1 kV
